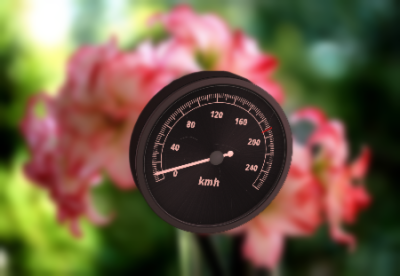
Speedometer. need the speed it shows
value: 10 km/h
